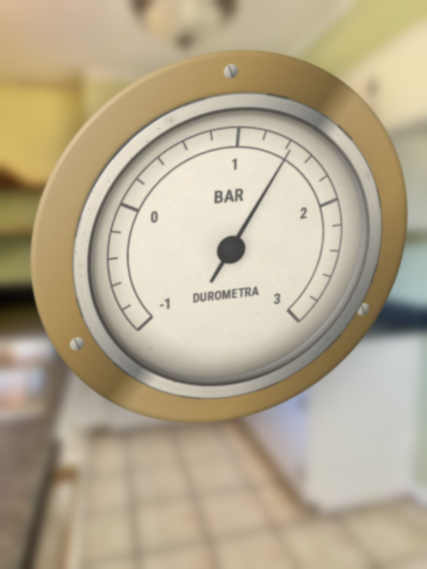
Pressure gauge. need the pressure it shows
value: 1.4 bar
